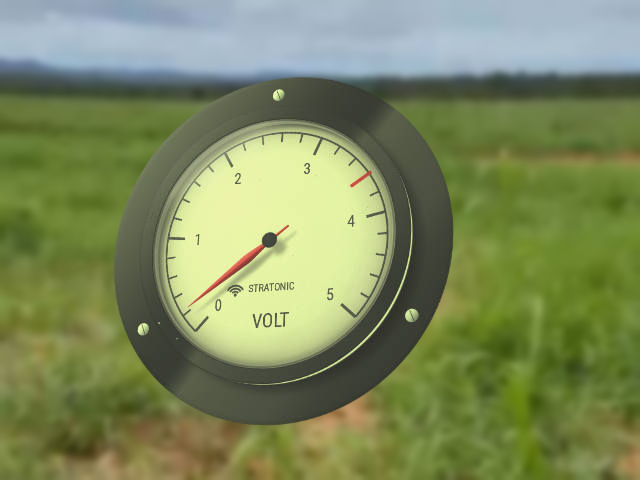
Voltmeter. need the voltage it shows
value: 0.2 V
